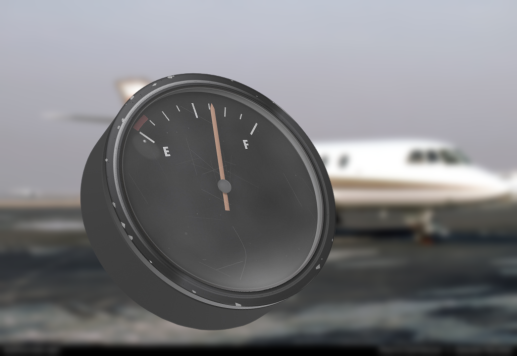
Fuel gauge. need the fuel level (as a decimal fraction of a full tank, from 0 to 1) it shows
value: 0.625
